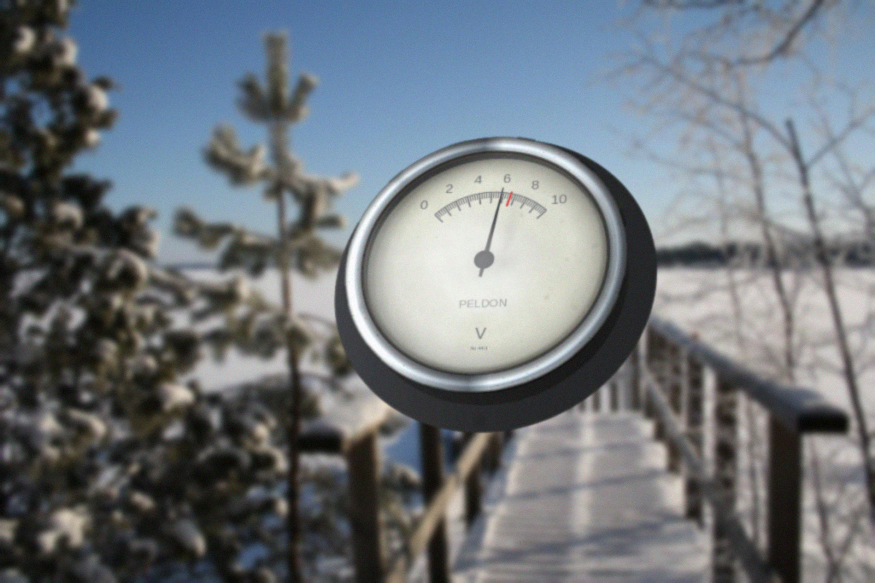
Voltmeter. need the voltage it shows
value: 6 V
